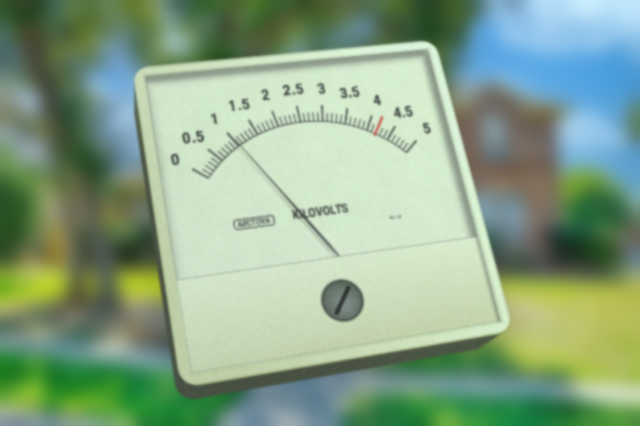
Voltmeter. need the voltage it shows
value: 1 kV
